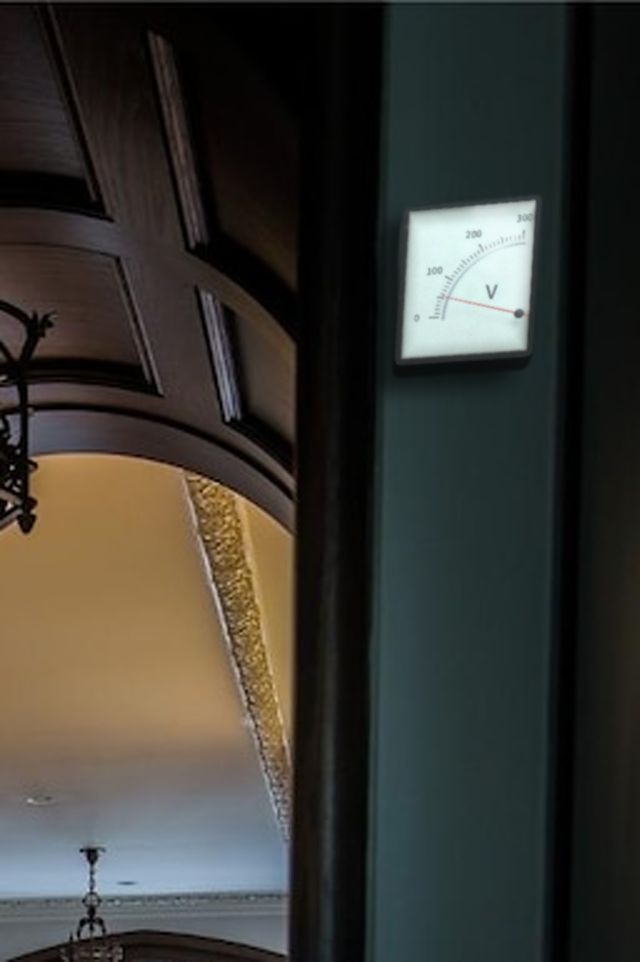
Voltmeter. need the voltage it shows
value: 50 V
